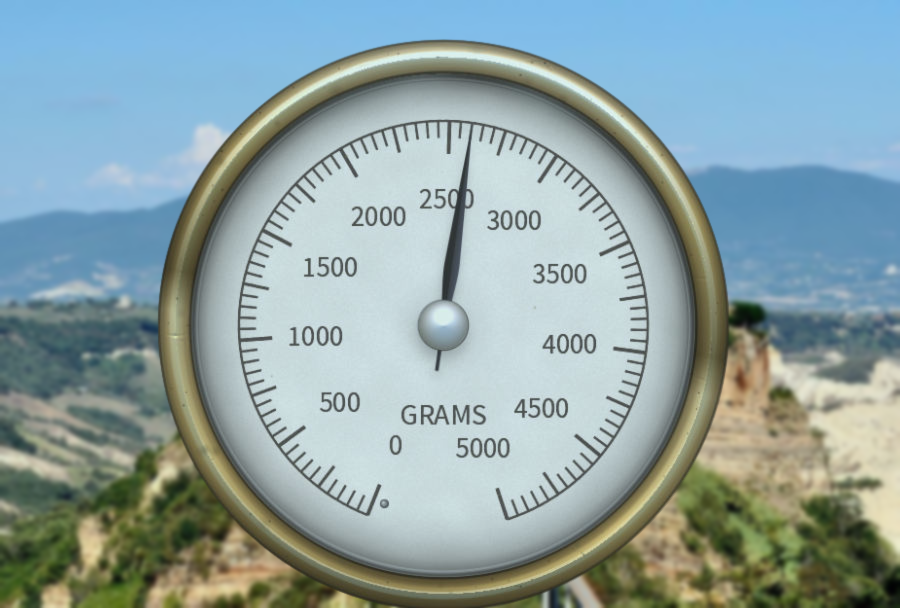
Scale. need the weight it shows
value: 2600 g
